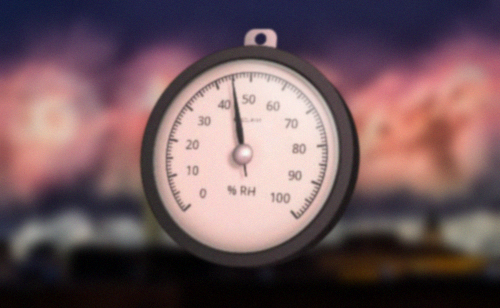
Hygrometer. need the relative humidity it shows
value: 45 %
